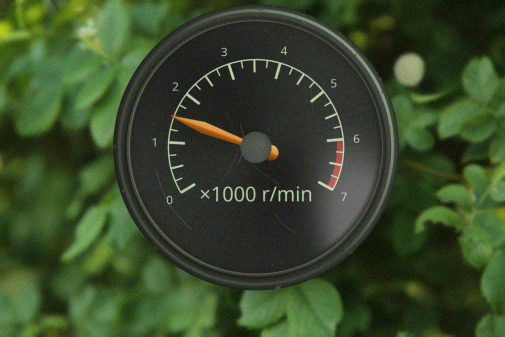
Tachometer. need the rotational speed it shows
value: 1500 rpm
